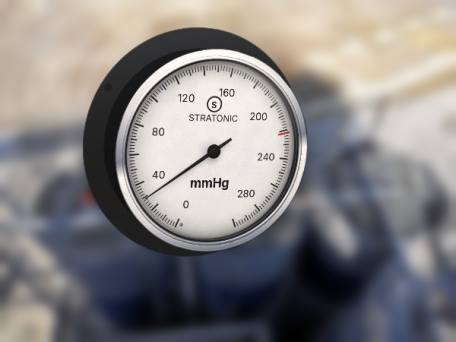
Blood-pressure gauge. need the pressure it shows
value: 30 mmHg
